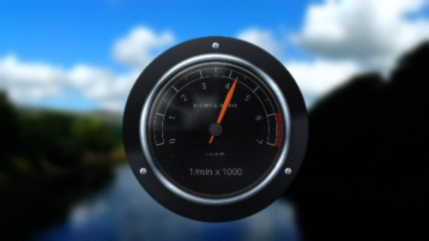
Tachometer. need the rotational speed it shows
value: 4250 rpm
